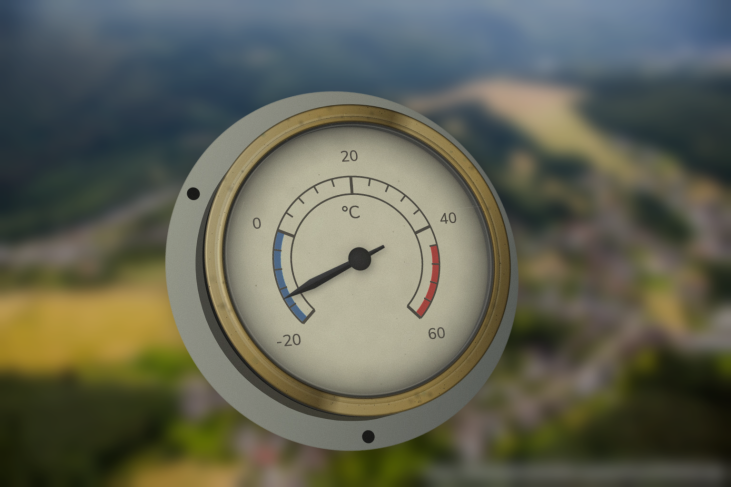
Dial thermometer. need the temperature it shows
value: -14 °C
